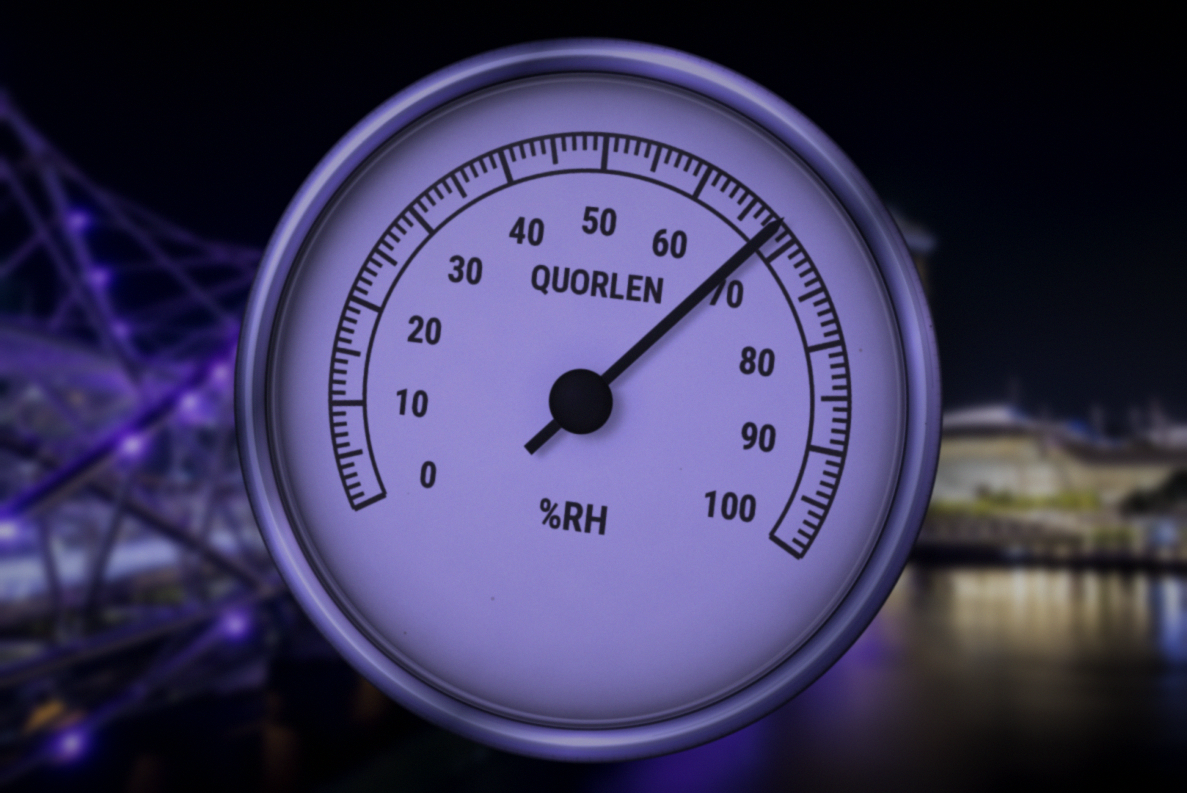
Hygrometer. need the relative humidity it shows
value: 68 %
